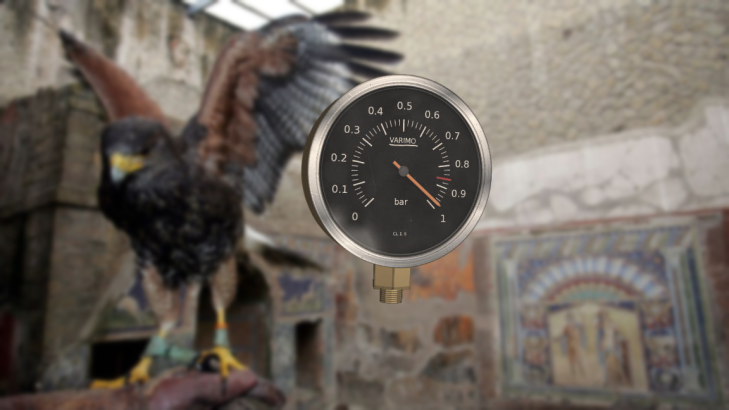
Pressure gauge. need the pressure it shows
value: 0.98 bar
